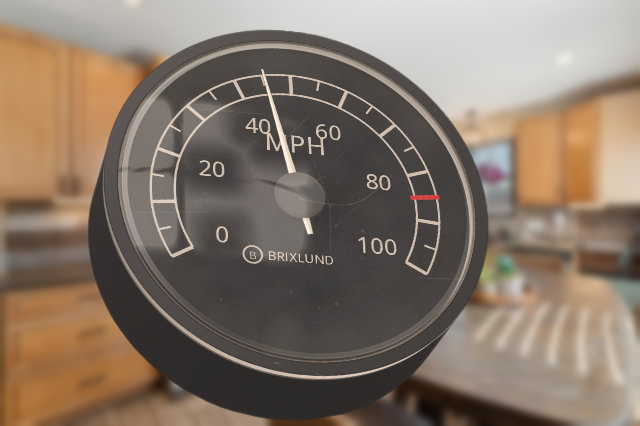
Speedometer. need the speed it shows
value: 45 mph
